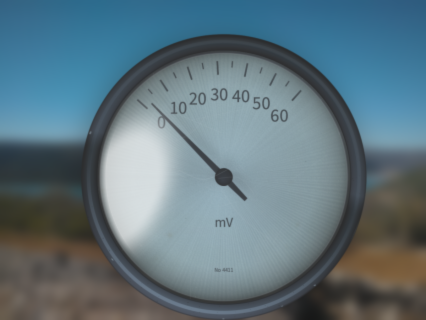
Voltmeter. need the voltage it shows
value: 2.5 mV
